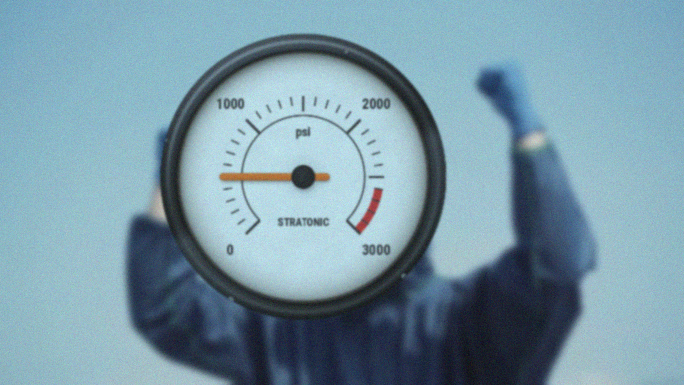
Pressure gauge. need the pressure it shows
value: 500 psi
